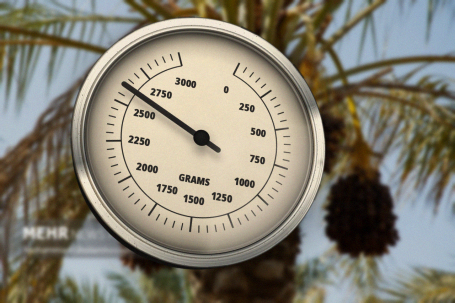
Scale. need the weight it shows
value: 2600 g
